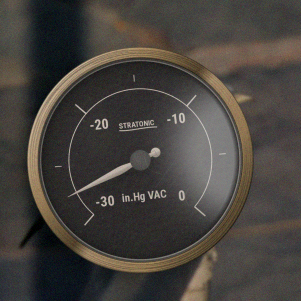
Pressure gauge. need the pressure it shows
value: -27.5 inHg
